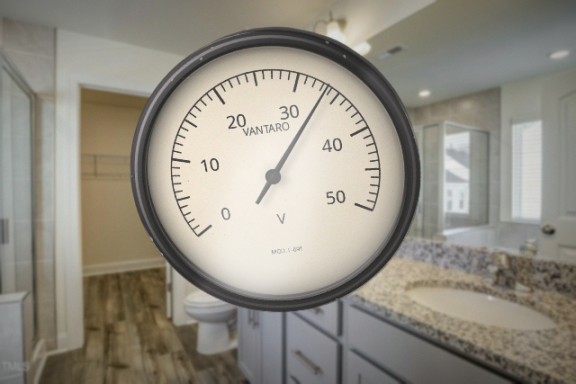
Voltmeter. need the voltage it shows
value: 33.5 V
